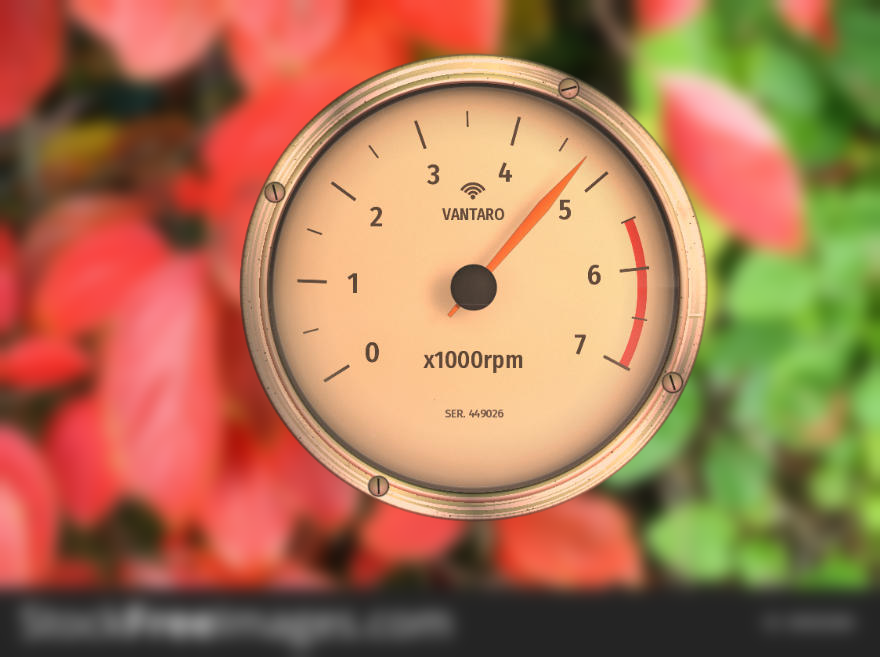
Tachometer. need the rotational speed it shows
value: 4750 rpm
